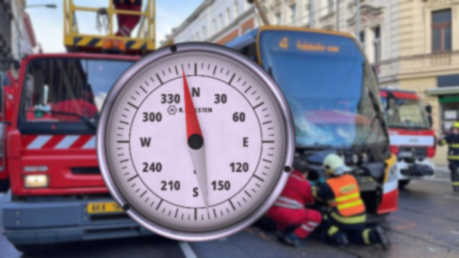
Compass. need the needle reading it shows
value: 350 °
